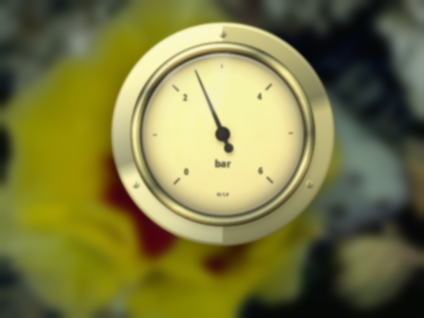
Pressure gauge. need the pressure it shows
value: 2.5 bar
